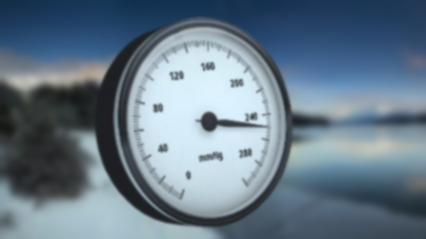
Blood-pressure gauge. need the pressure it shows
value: 250 mmHg
